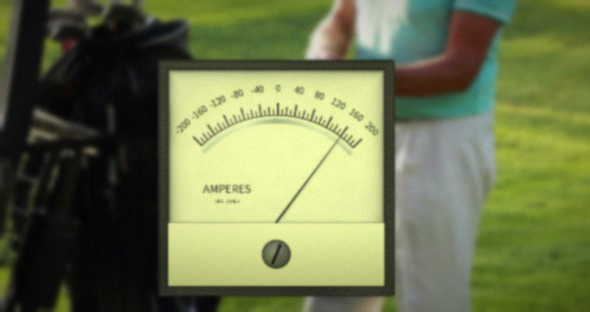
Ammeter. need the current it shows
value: 160 A
